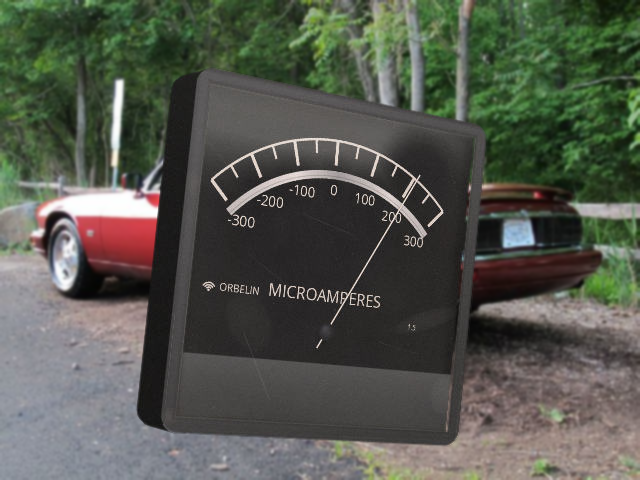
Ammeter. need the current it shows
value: 200 µA
